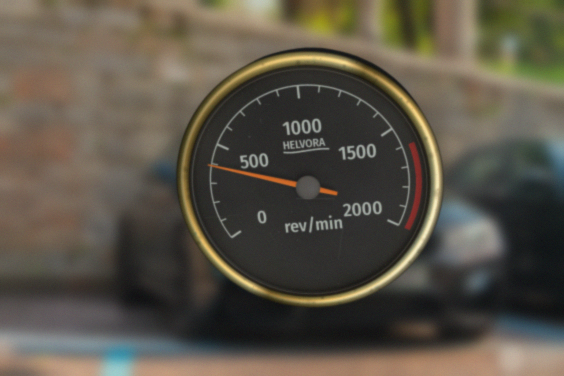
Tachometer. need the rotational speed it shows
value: 400 rpm
